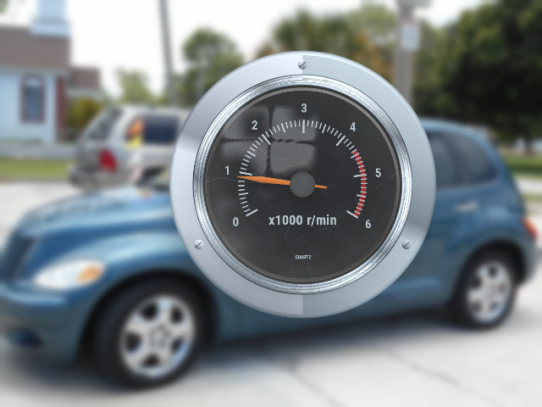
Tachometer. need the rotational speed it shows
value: 900 rpm
